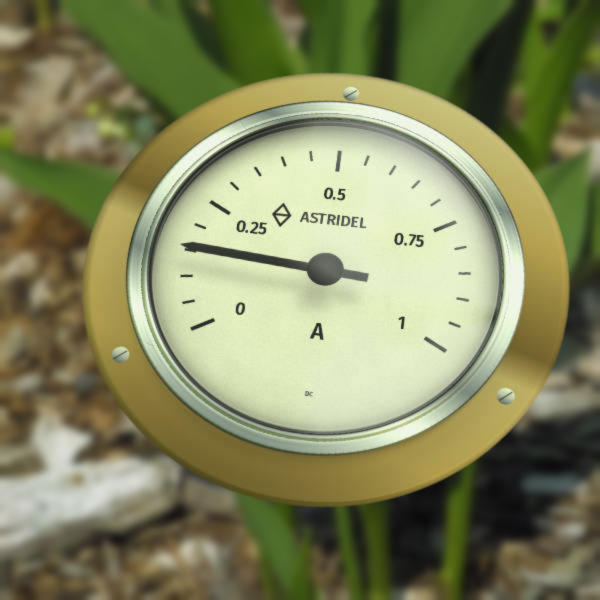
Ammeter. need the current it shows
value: 0.15 A
